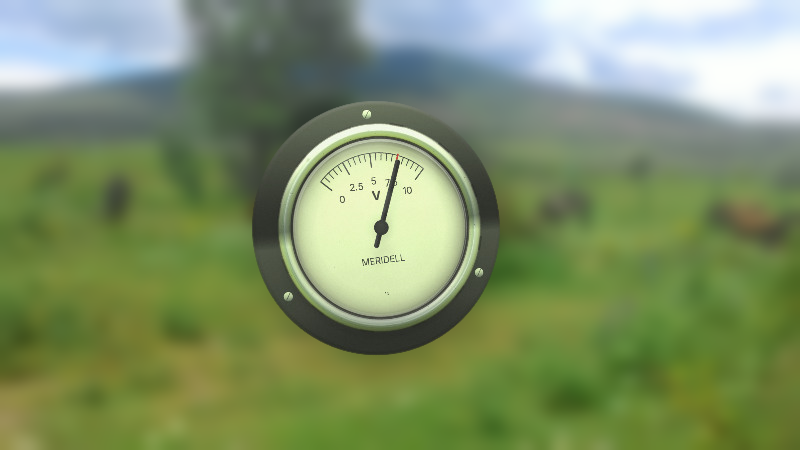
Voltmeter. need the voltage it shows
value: 7.5 V
